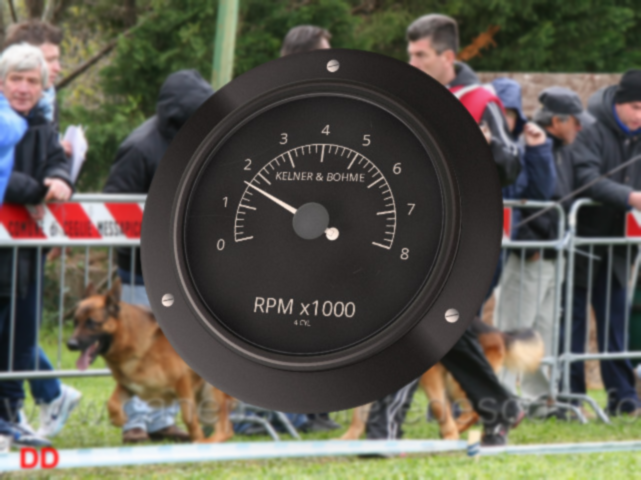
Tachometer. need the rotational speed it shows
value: 1600 rpm
